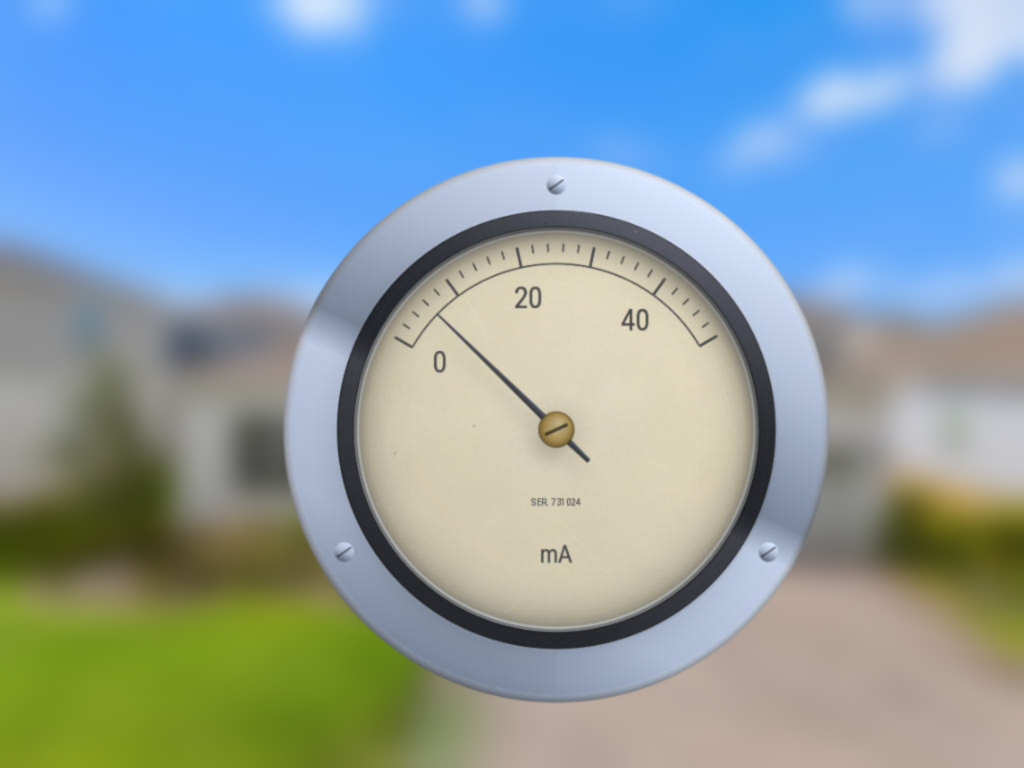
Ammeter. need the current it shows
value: 6 mA
